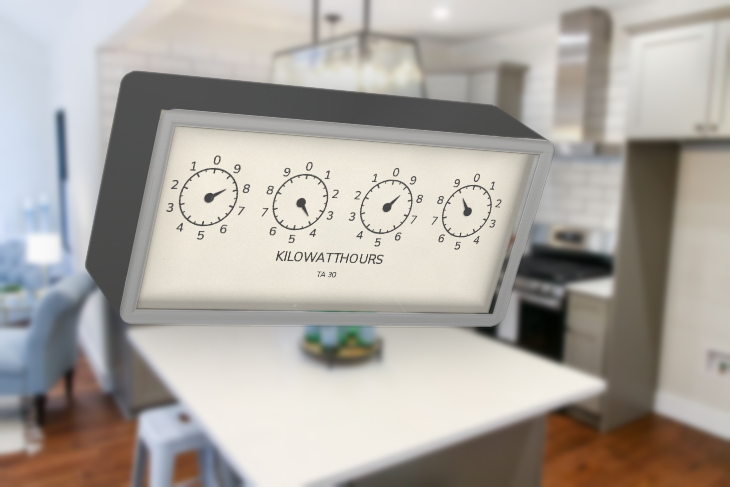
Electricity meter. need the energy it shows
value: 8389 kWh
